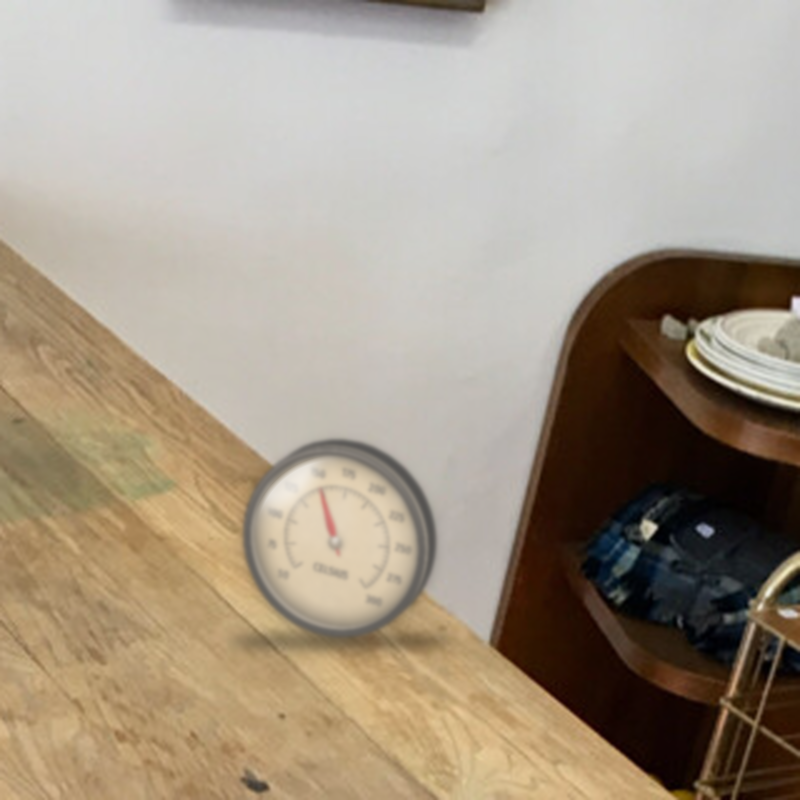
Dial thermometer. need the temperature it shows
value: 150 °C
